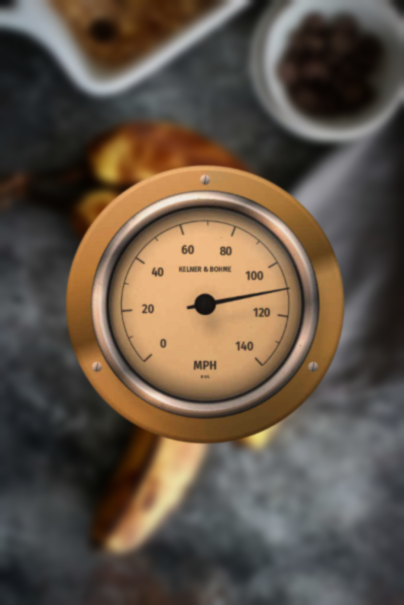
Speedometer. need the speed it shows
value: 110 mph
